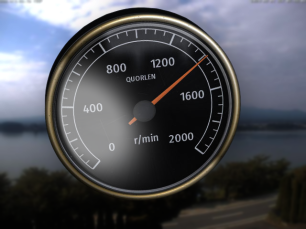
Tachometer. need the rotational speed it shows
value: 1400 rpm
